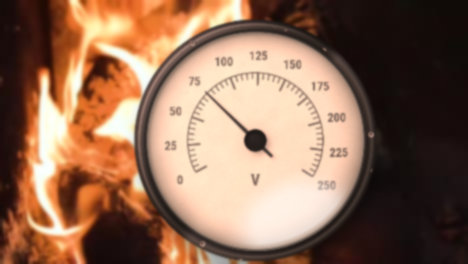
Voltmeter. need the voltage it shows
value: 75 V
